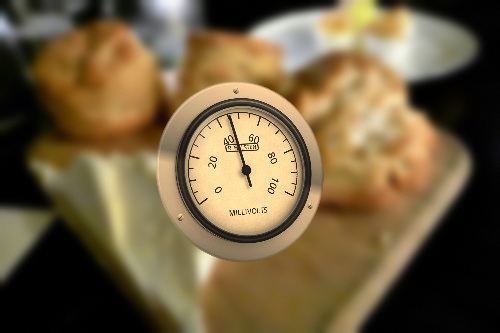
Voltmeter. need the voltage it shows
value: 45 mV
